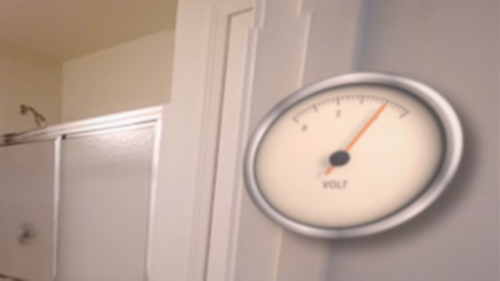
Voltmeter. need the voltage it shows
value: 4 V
